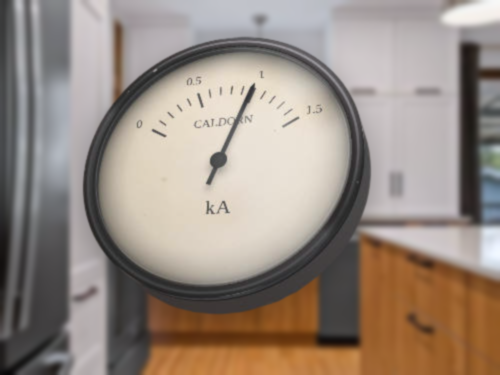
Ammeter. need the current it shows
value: 1 kA
